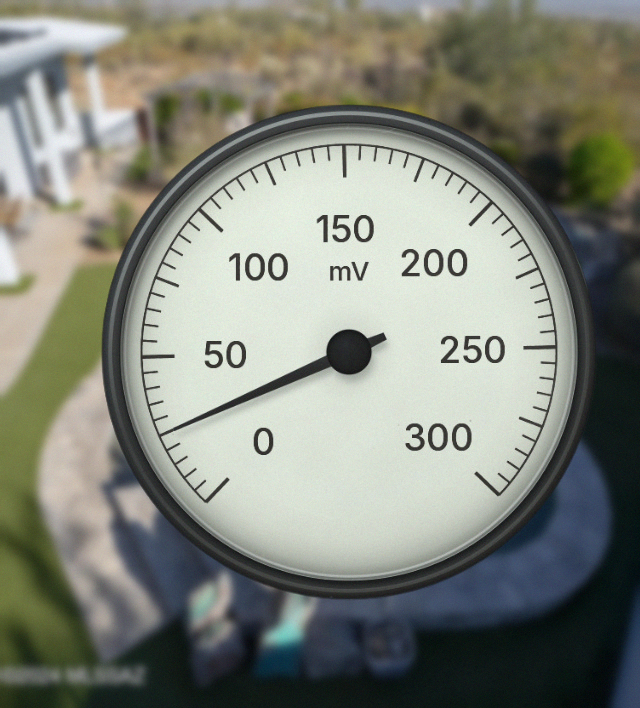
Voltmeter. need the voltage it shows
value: 25 mV
